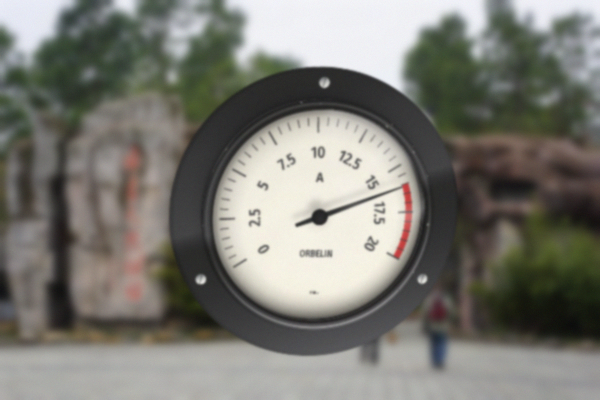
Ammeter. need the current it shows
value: 16 A
